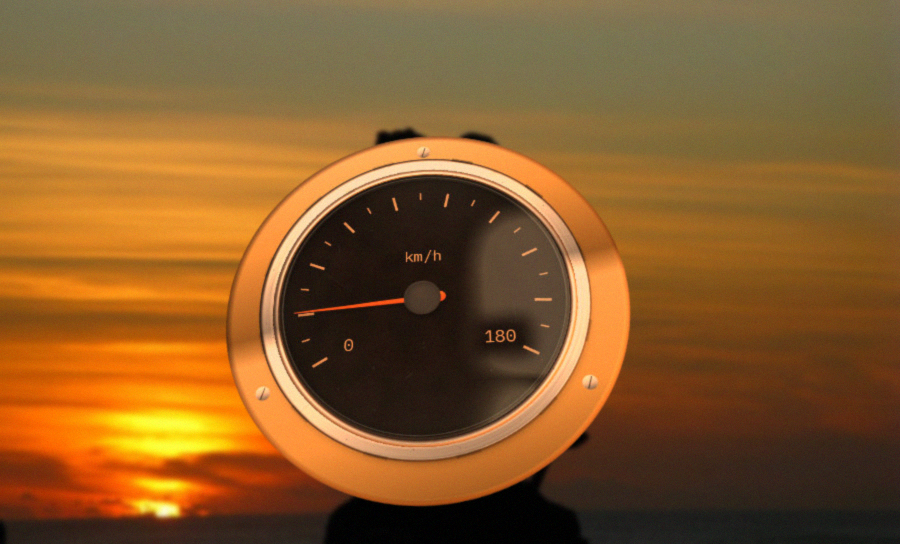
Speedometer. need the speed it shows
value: 20 km/h
